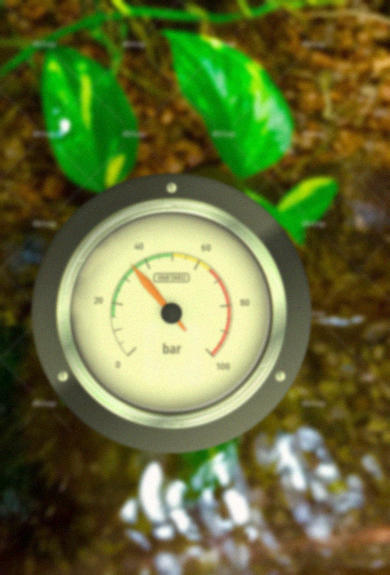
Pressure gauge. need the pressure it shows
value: 35 bar
